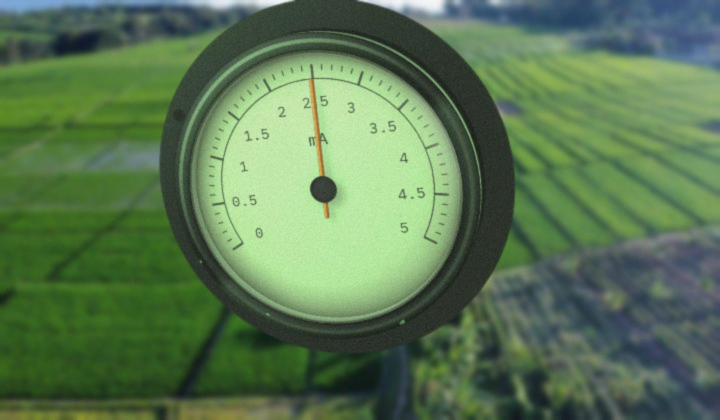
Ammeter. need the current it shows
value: 2.5 mA
